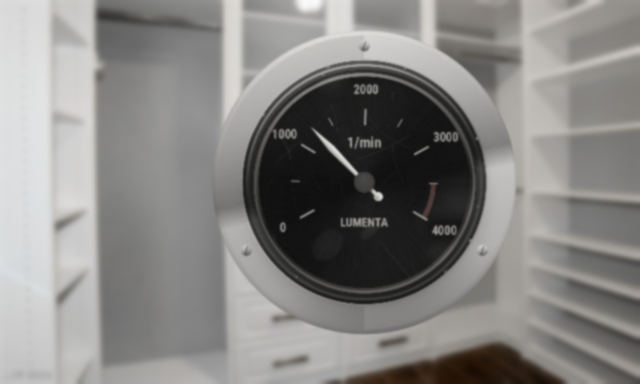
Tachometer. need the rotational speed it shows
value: 1250 rpm
